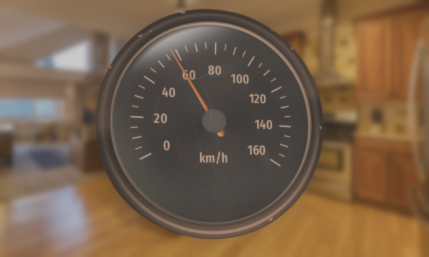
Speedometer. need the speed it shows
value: 57.5 km/h
